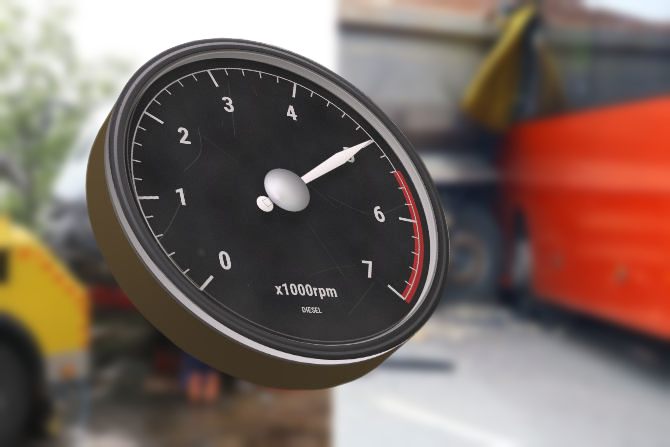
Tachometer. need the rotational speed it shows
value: 5000 rpm
